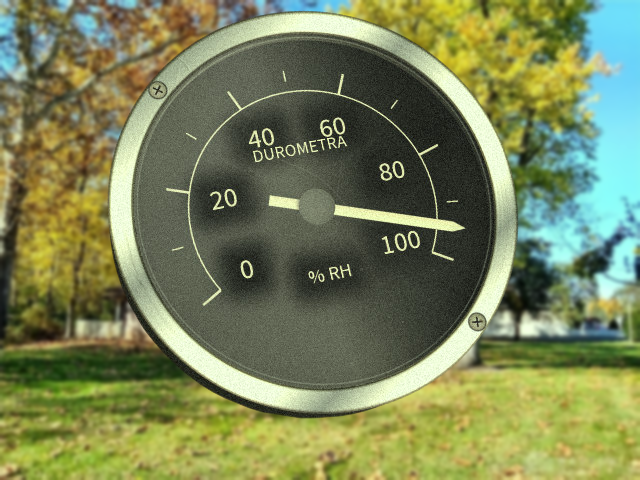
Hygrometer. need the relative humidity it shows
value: 95 %
